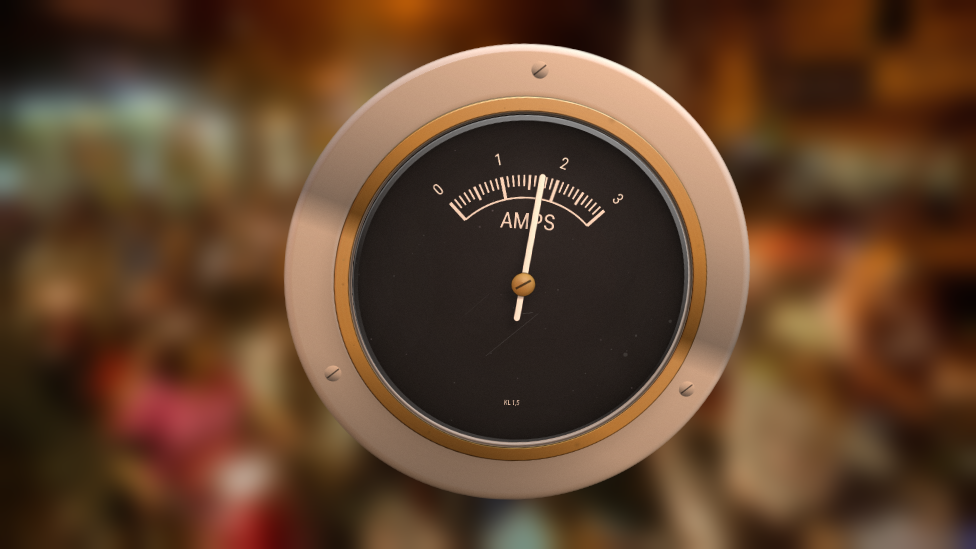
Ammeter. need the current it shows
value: 1.7 A
